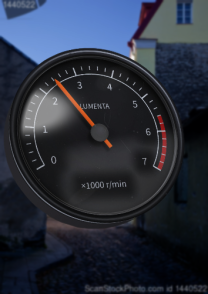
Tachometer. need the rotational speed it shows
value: 2400 rpm
